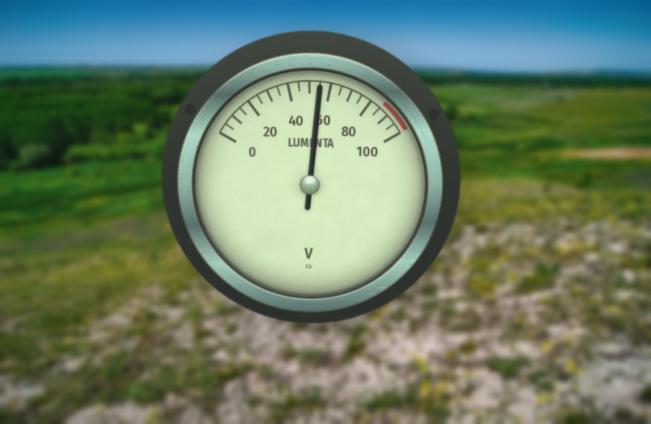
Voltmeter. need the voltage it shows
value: 55 V
